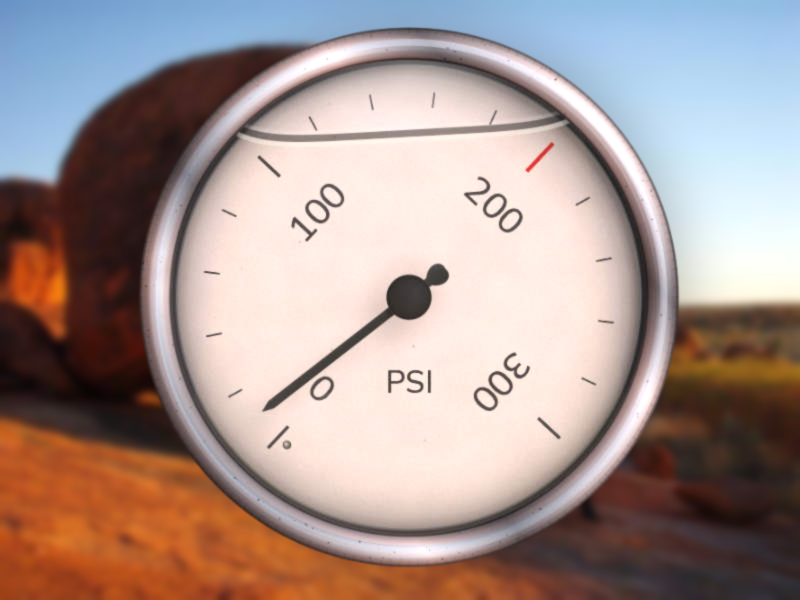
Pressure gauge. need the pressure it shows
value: 10 psi
